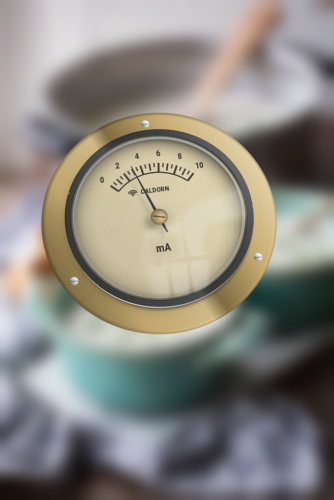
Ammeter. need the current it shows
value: 3 mA
